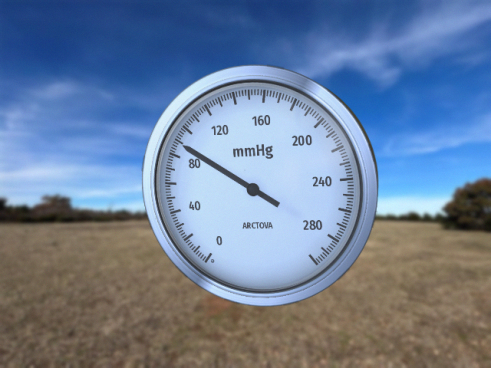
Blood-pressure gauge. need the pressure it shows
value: 90 mmHg
